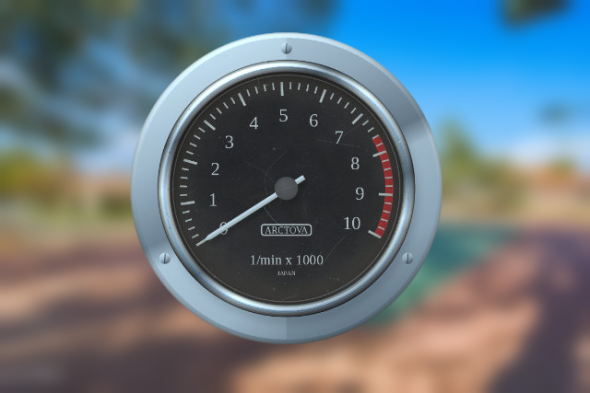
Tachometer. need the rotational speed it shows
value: 0 rpm
